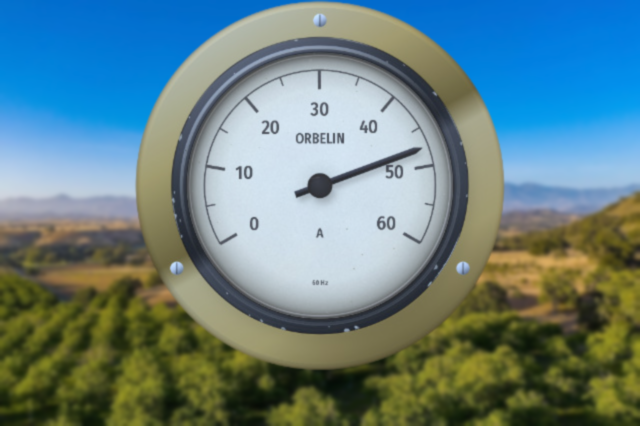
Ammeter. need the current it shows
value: 47.5 A
